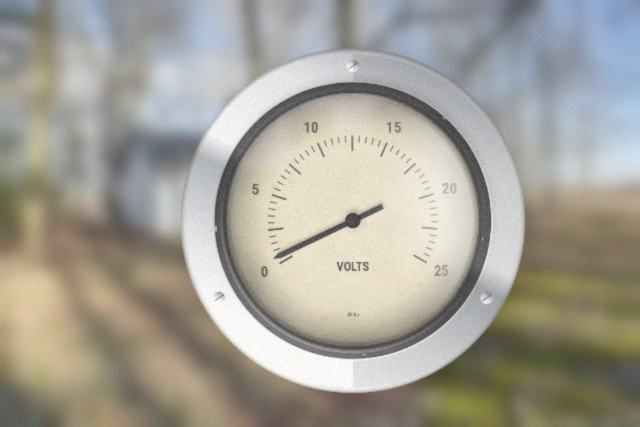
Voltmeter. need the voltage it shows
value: 0.5 V
